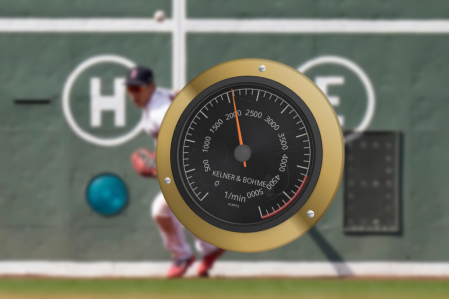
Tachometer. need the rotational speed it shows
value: 2100 rpm
